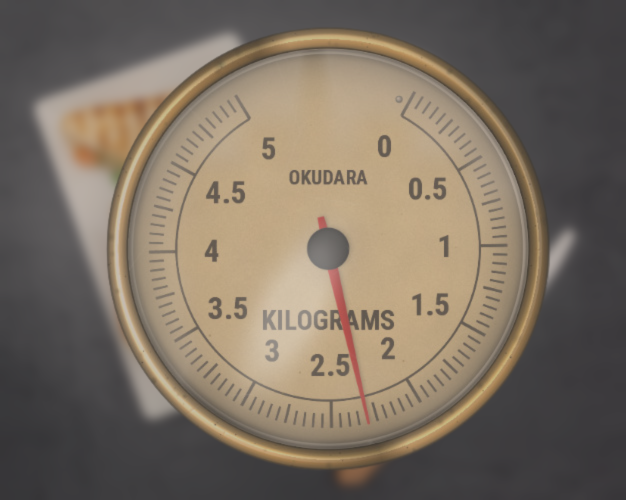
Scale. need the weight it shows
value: 2.3 kg
